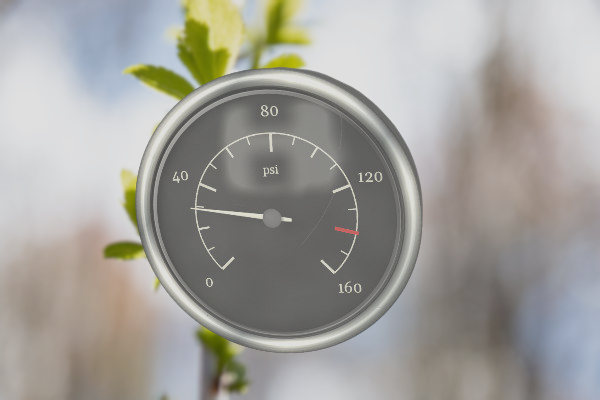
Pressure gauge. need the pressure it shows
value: 30 psi
